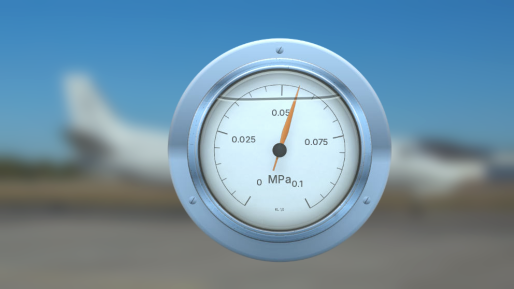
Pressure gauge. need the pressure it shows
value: 0.055 MPa
